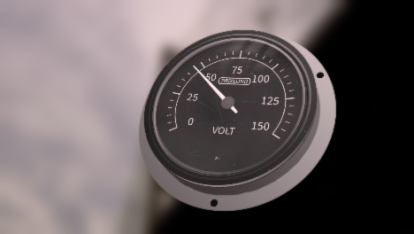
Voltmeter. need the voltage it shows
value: 45 V
